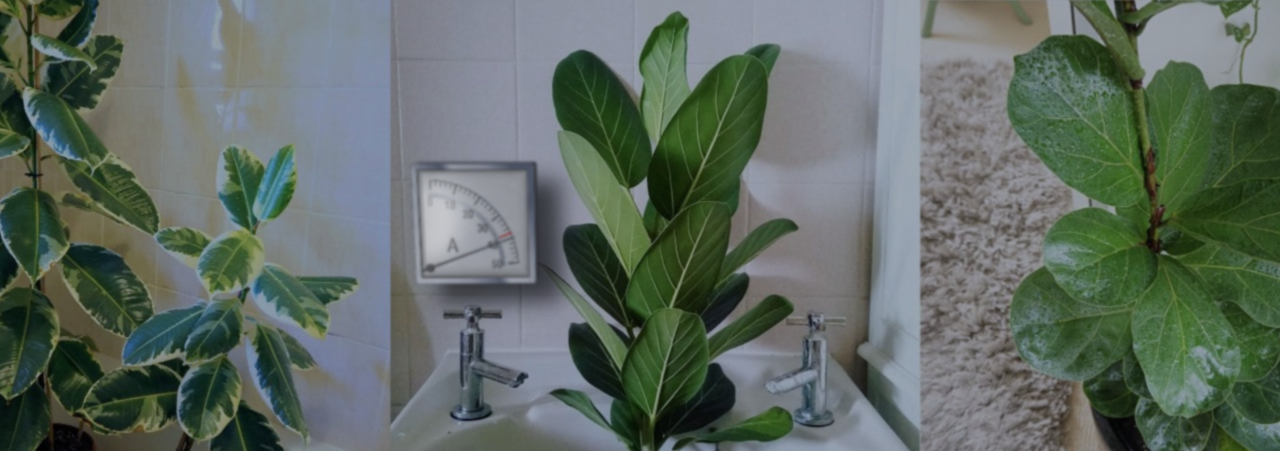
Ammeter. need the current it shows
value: 40 A
